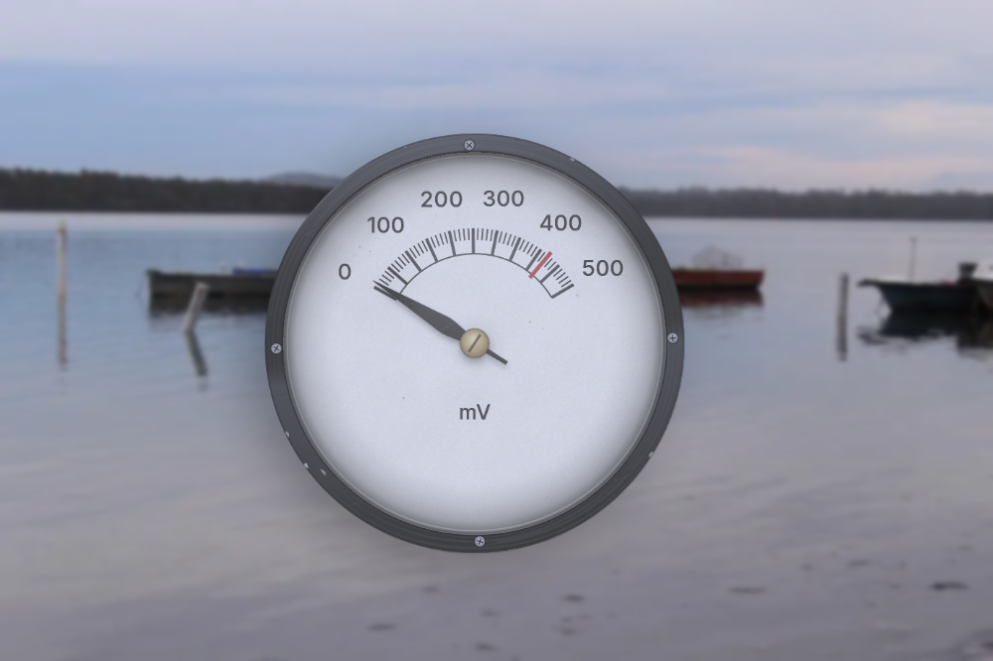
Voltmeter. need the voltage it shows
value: 10 mV
